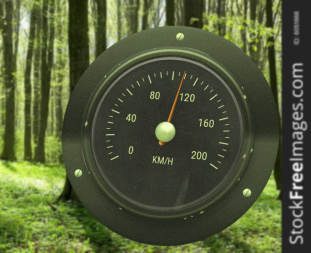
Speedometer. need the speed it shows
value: 110 km/h
